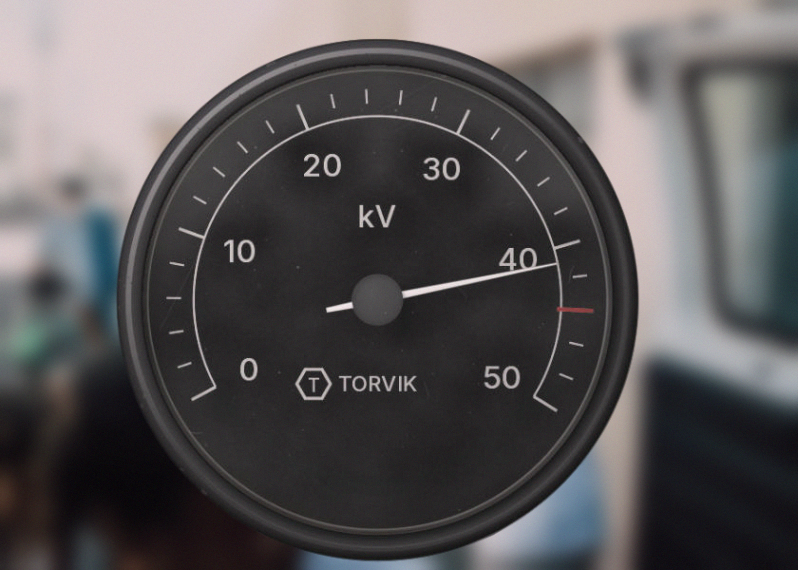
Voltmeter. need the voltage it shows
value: 41 kV
